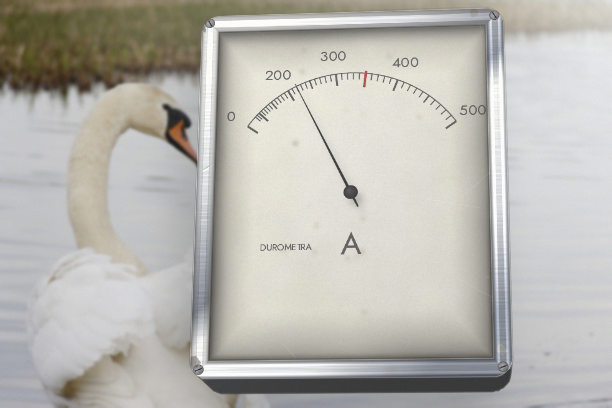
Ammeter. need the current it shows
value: 220 A
